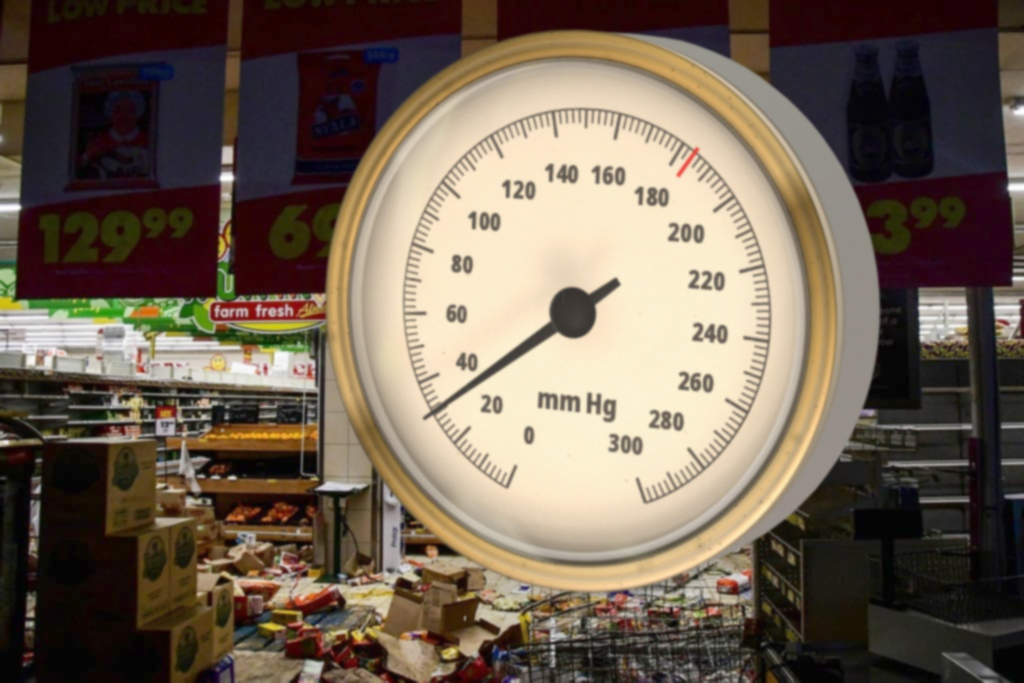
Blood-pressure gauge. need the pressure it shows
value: 30 mmHg
